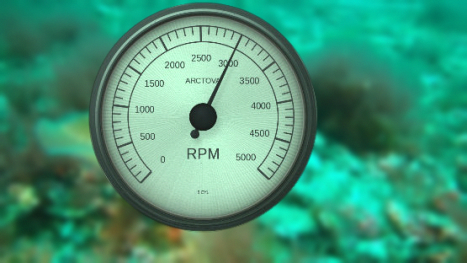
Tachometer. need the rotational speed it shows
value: 3000 rpm
